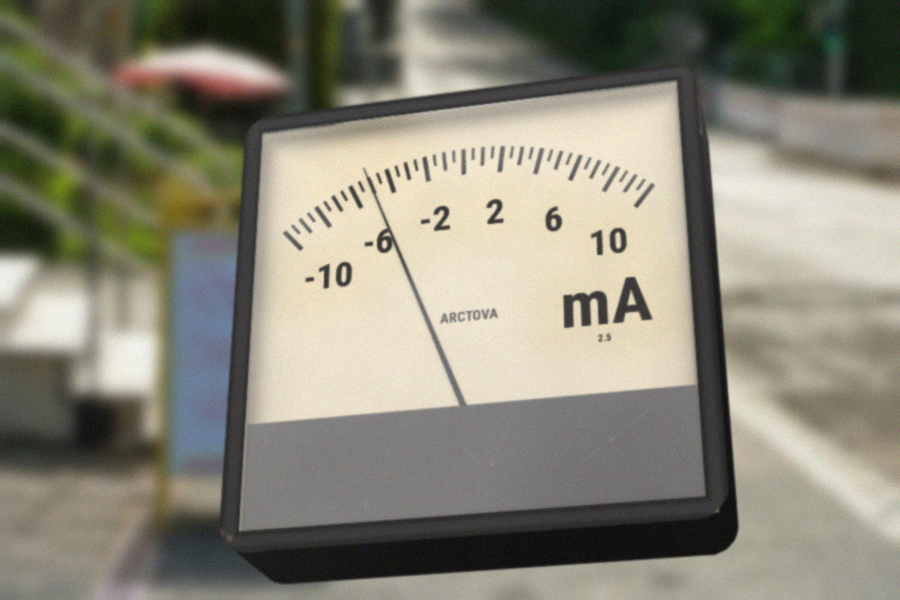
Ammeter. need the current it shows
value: -5 mA
